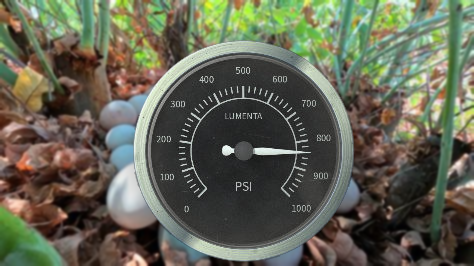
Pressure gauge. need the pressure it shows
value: 840 psi
